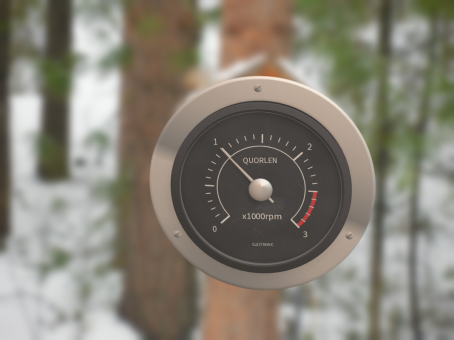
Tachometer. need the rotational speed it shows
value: 1000 rpm
